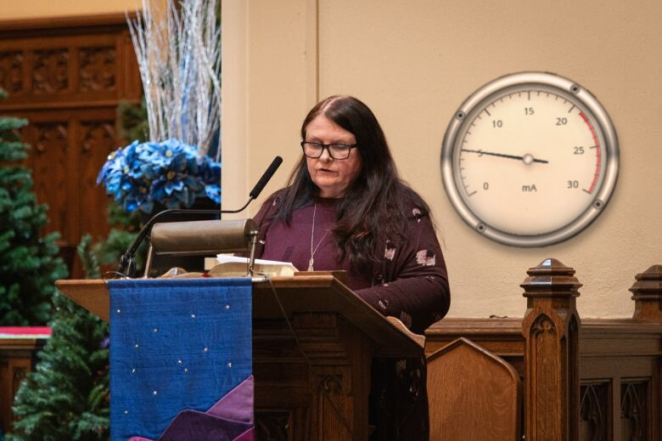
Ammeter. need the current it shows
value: 5 mA
